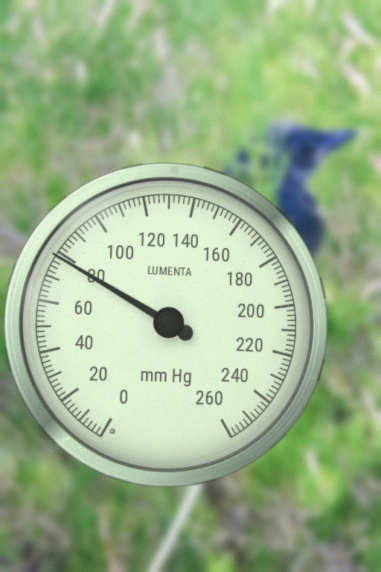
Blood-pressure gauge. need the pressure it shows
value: 78 mmHg
